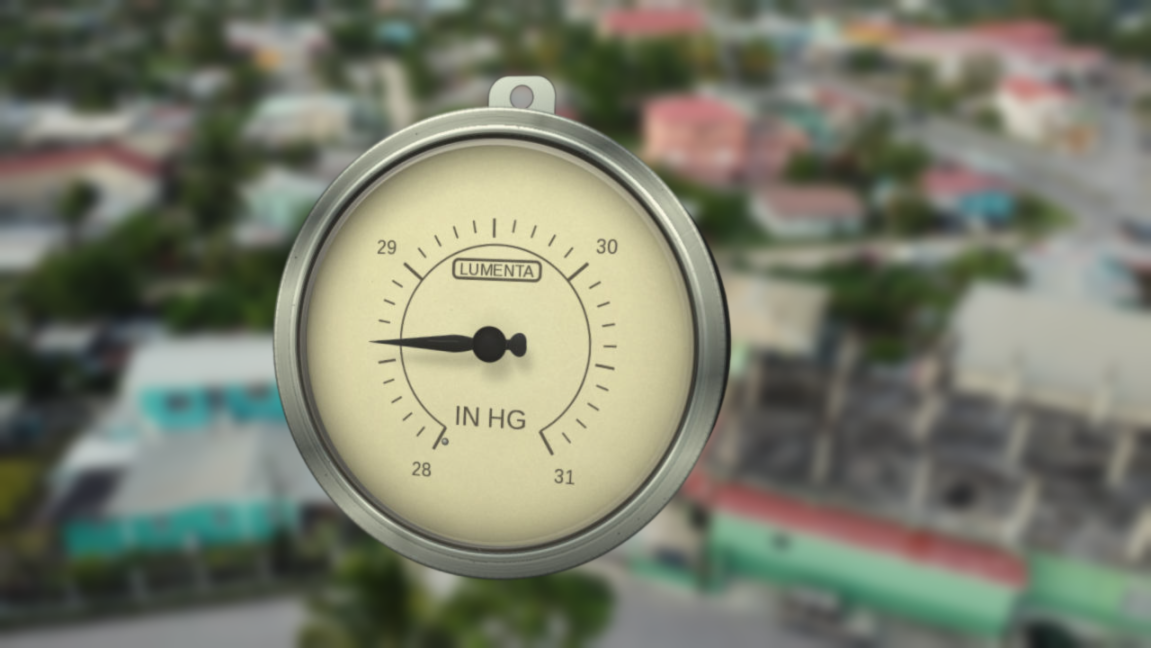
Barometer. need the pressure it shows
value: 28.6 inHg
